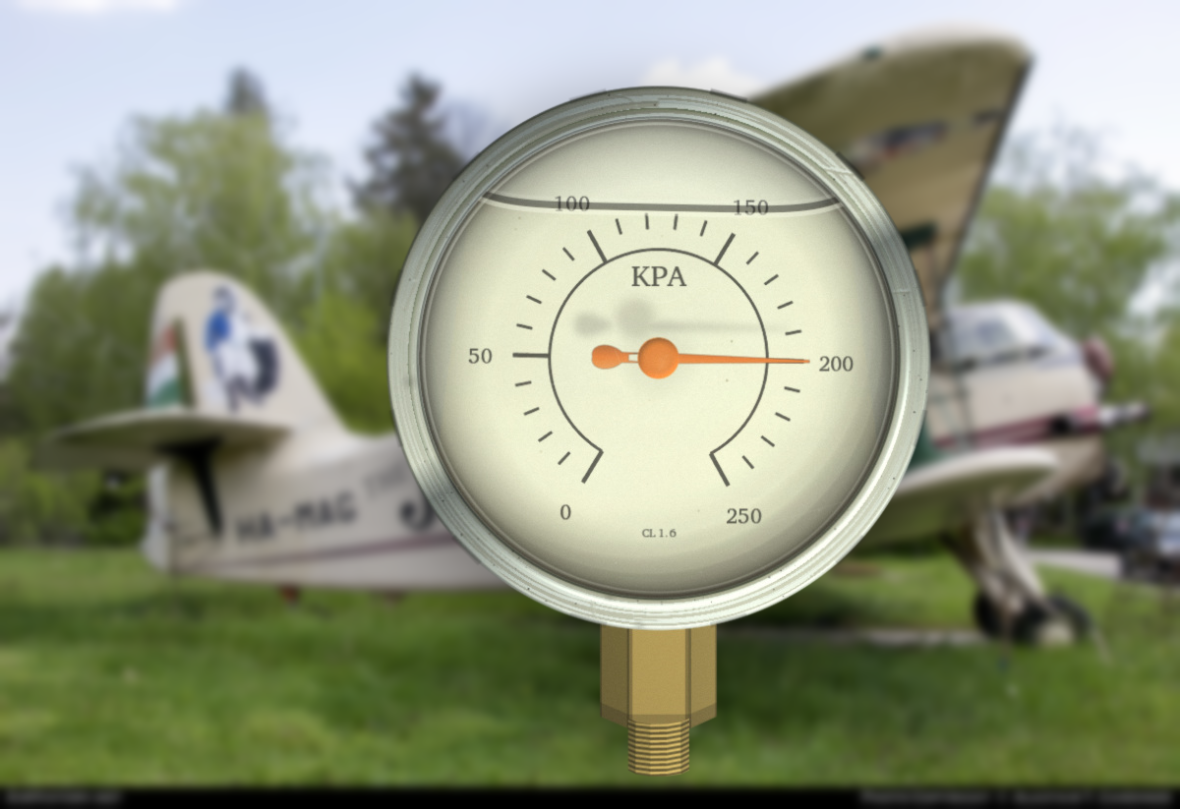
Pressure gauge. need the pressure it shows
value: 200 kPa
